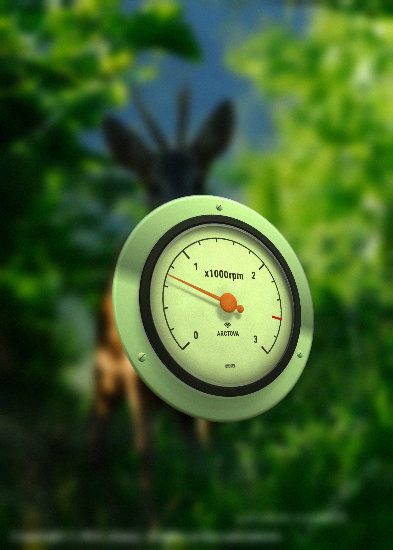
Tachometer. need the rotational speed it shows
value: 700 rpm
